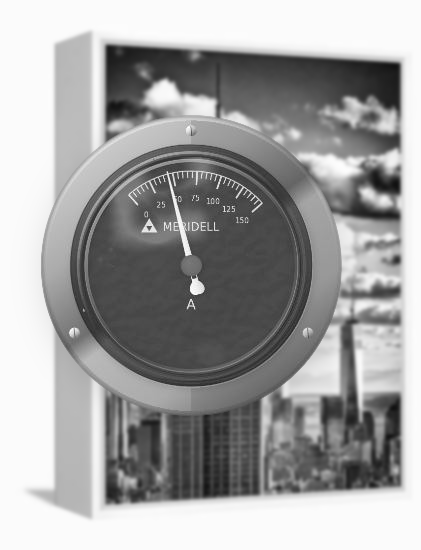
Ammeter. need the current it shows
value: 45 A
